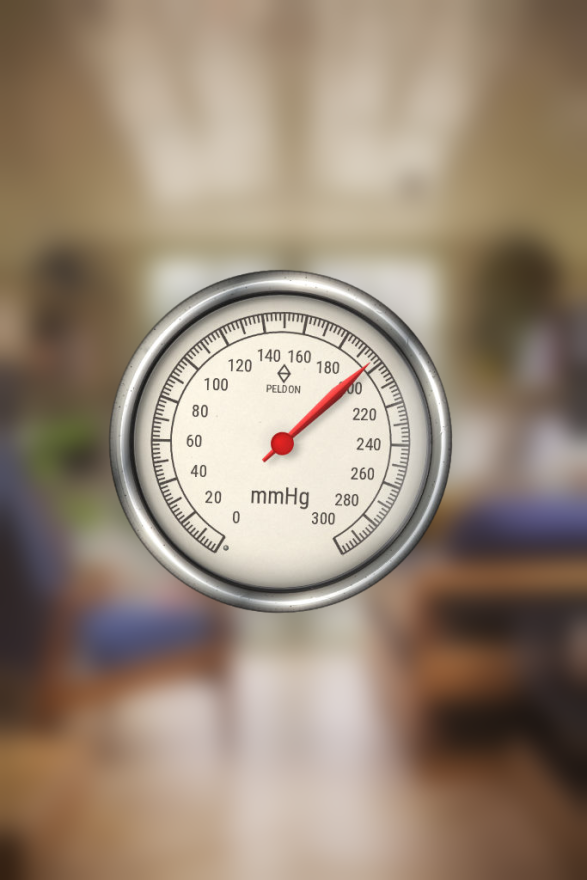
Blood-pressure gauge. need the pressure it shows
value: 196 mmHg
